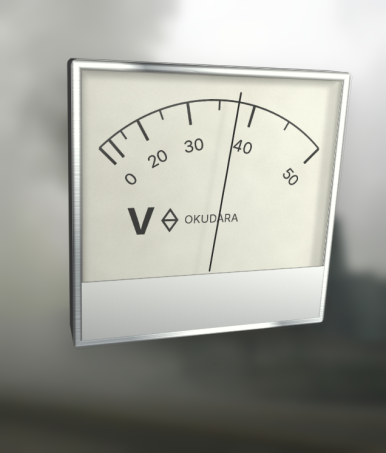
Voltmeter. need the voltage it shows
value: 37.5 V
